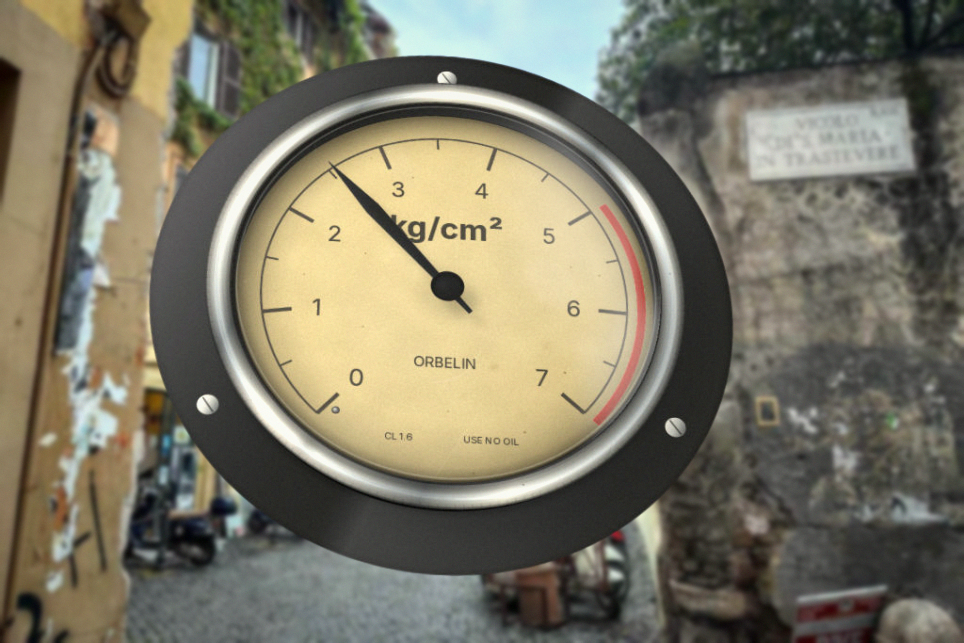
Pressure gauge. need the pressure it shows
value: 2.5 kg/cm²
